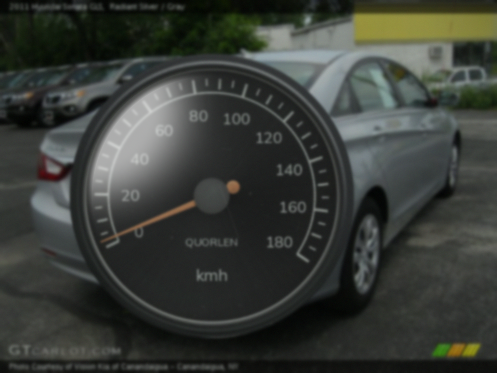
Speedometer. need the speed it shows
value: 2.5 km/h
